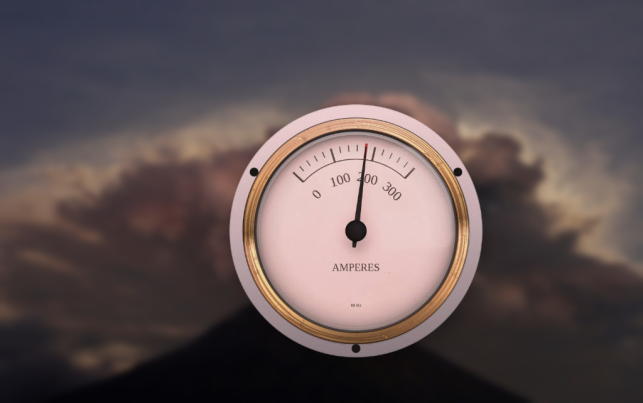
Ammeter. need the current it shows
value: 180 A
